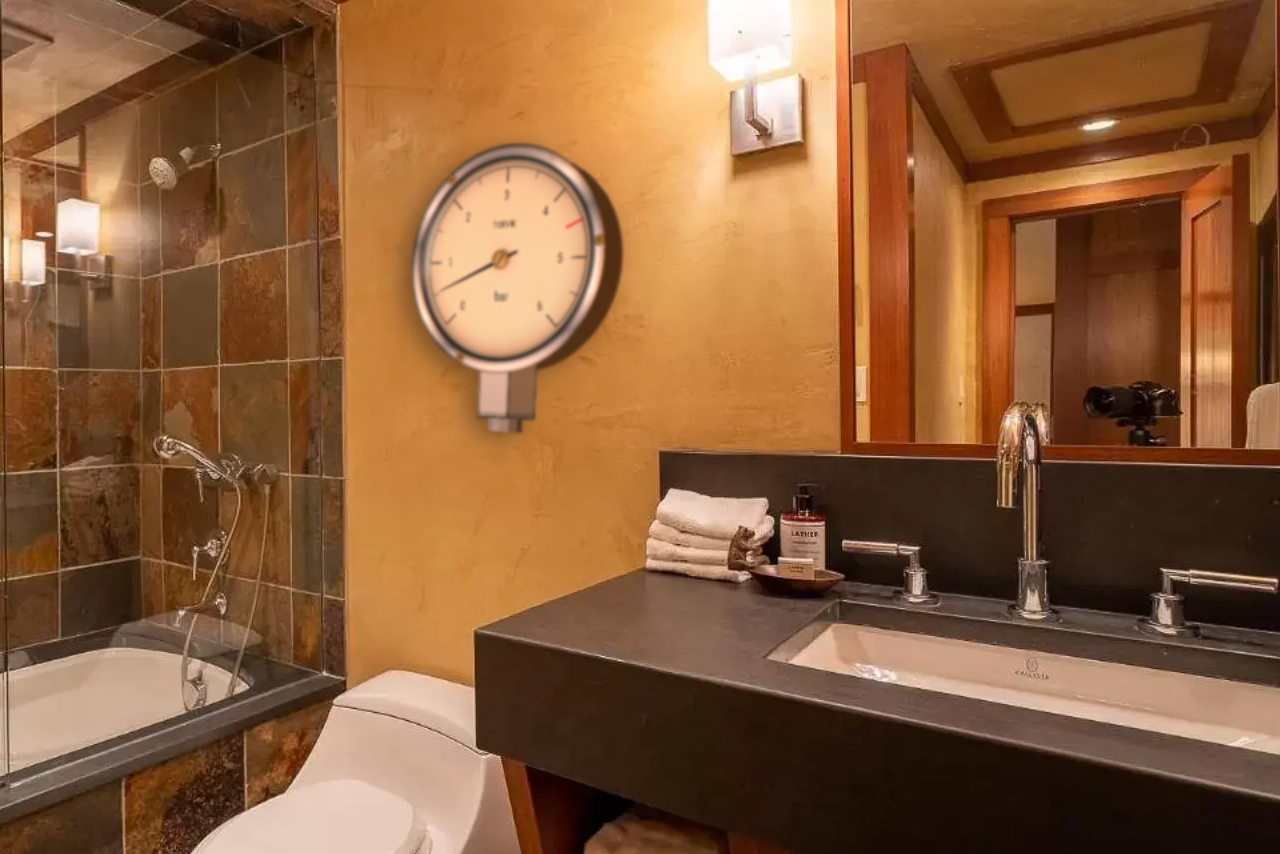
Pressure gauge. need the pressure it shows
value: 0.5 bar
